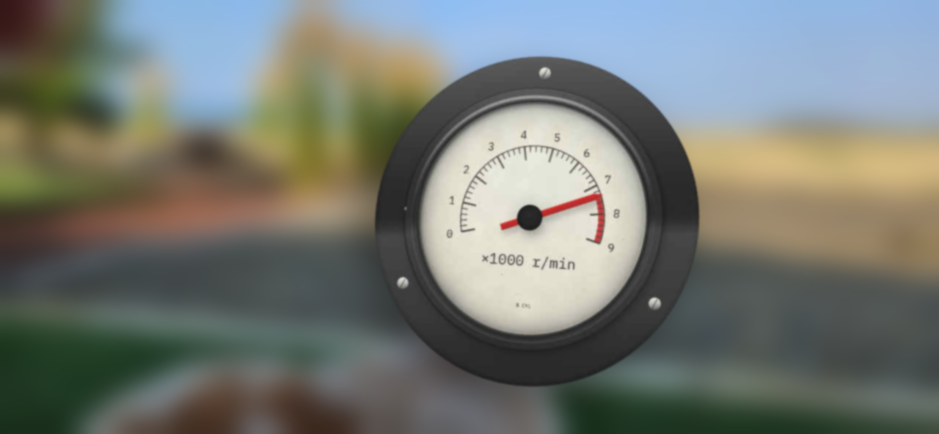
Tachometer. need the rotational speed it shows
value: 7400 rpm
